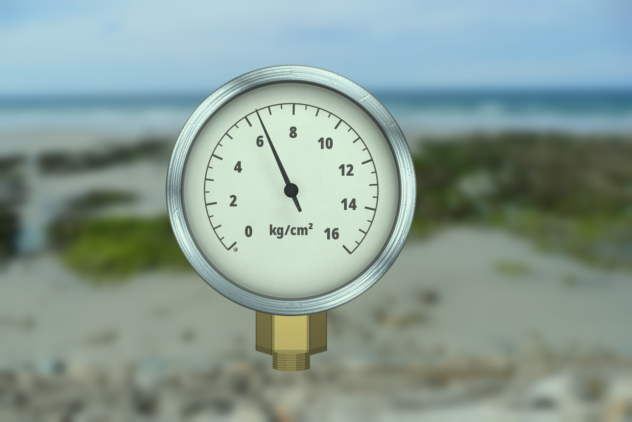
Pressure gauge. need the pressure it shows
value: 6.5 kg/cm²
